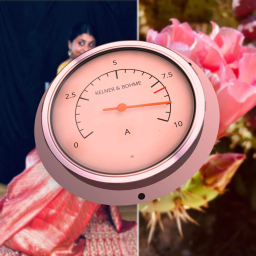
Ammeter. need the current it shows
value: 9 A
